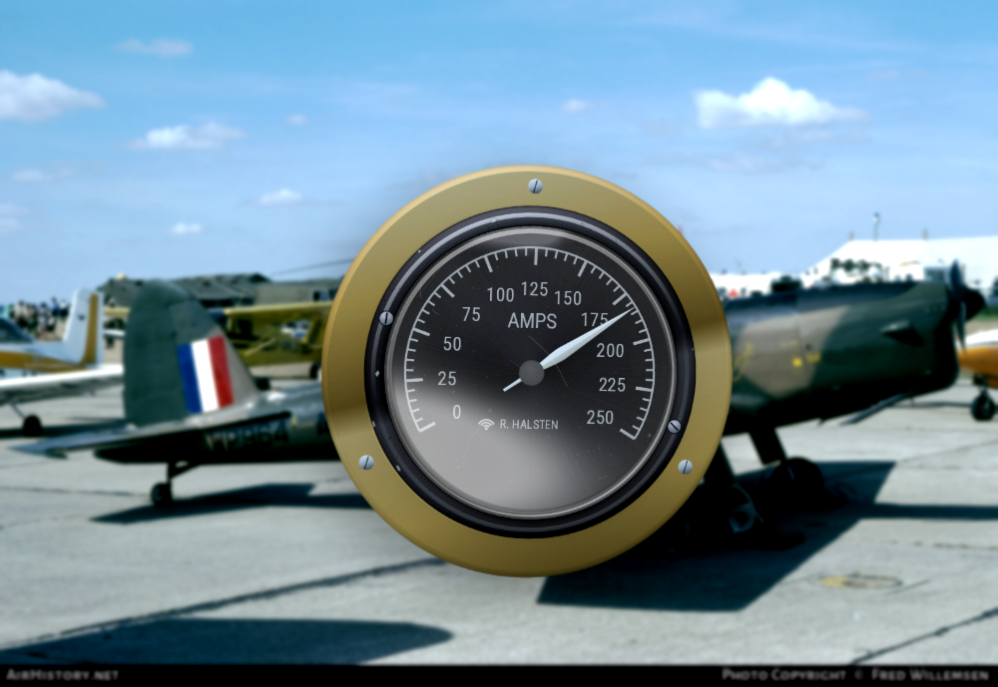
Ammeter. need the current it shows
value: 182.5 A
